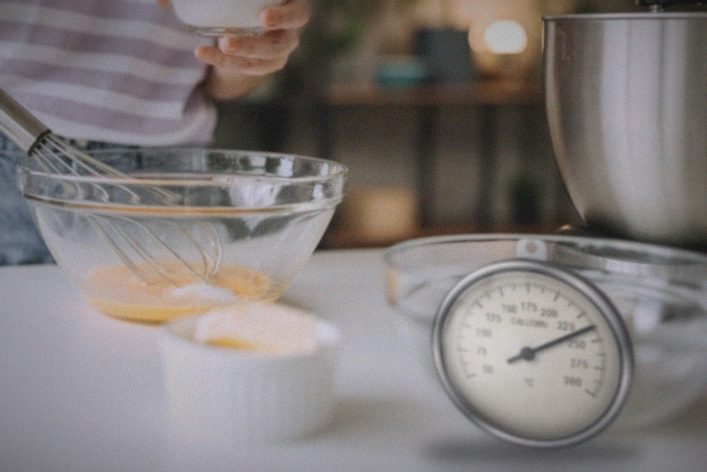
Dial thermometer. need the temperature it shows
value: 237.5 °C
